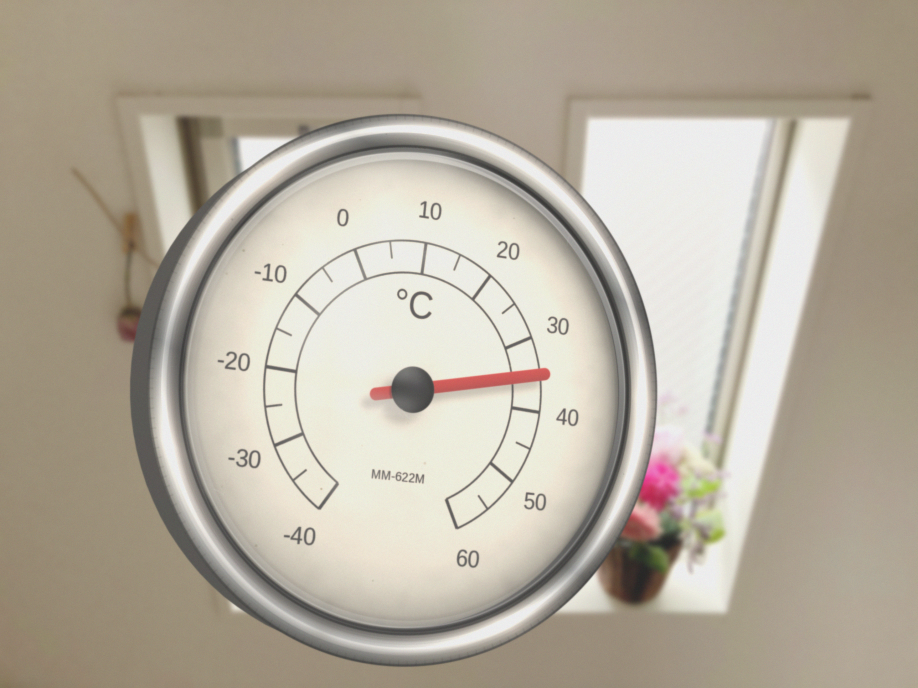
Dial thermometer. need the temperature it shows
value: 35 °C
